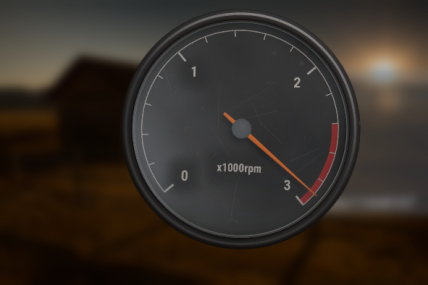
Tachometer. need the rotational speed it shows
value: 2900 rpm
